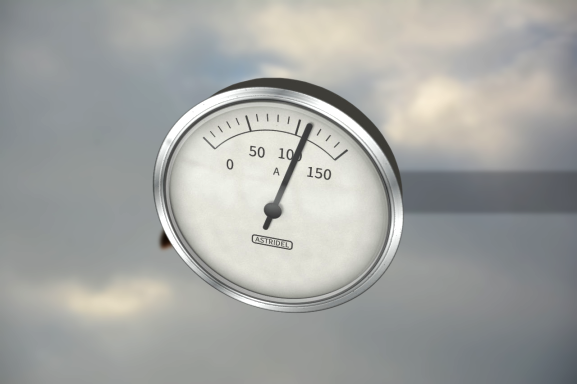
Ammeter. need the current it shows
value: 110 A
